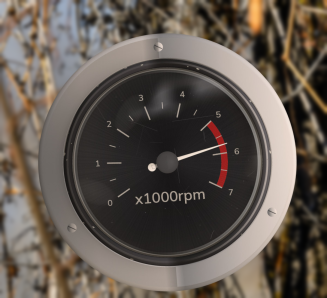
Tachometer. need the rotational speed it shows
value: 5750 rpm
